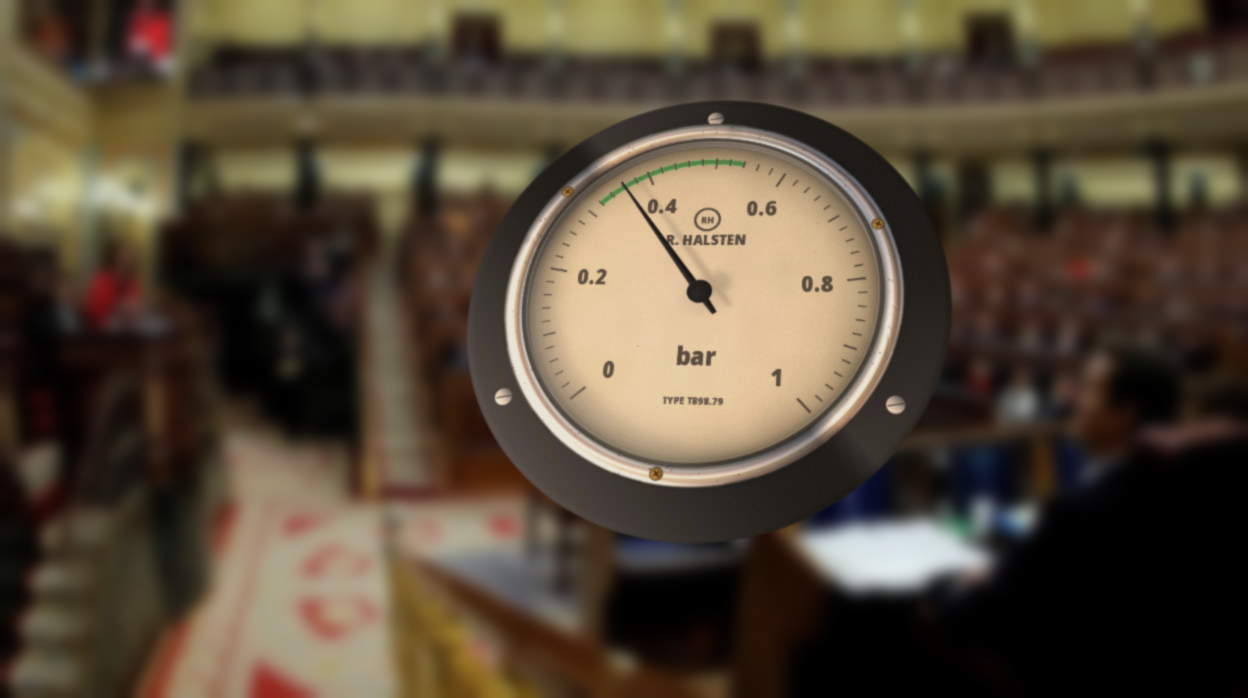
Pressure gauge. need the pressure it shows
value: 0.36 bar
